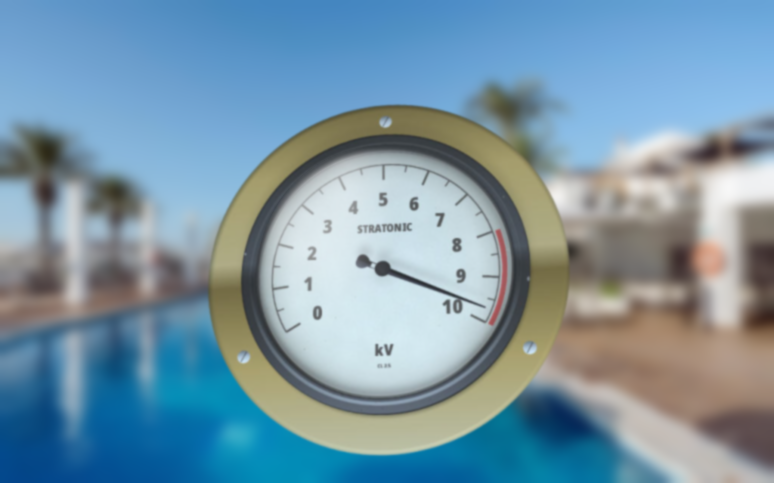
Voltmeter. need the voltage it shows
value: 9.75 kV
